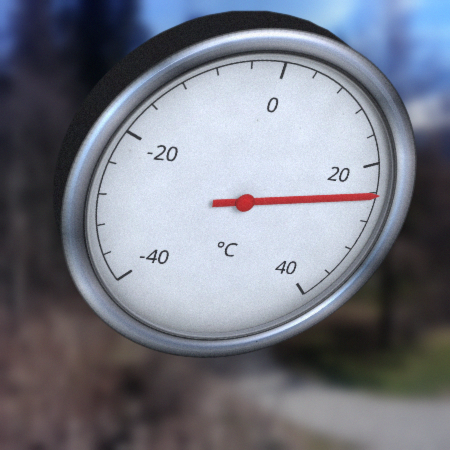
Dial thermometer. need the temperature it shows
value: 24 °C
